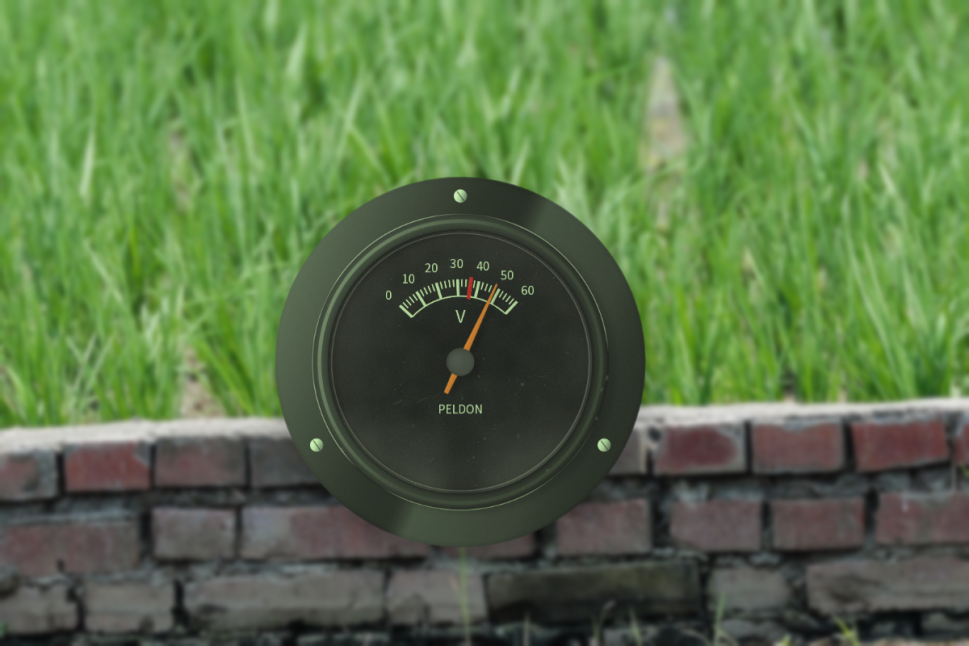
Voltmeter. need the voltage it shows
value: 48 V
